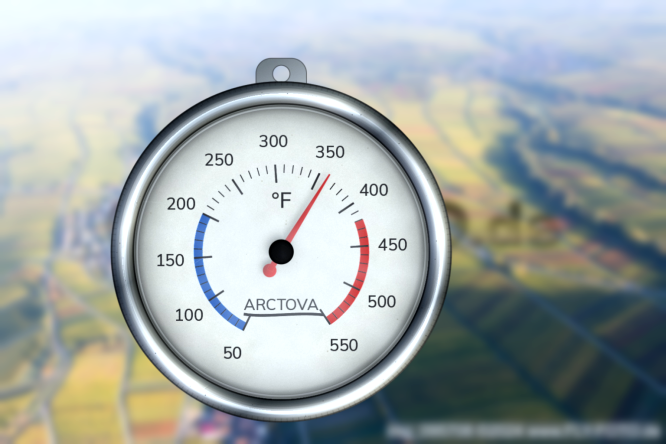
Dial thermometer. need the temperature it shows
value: 360 °F
